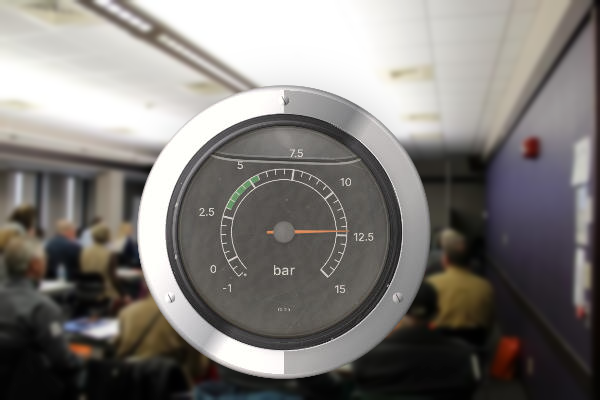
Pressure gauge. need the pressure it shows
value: 12.25 bar
